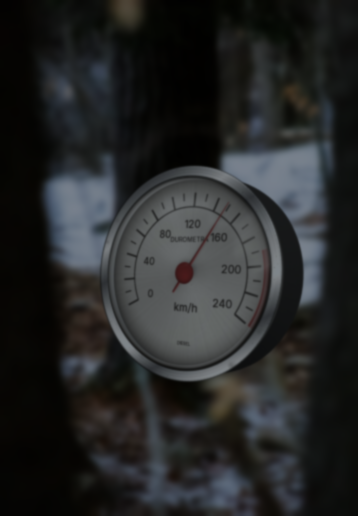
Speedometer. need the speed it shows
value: 150 km/h
